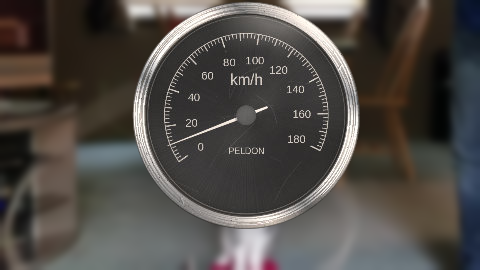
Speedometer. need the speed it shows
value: 10 km/h
